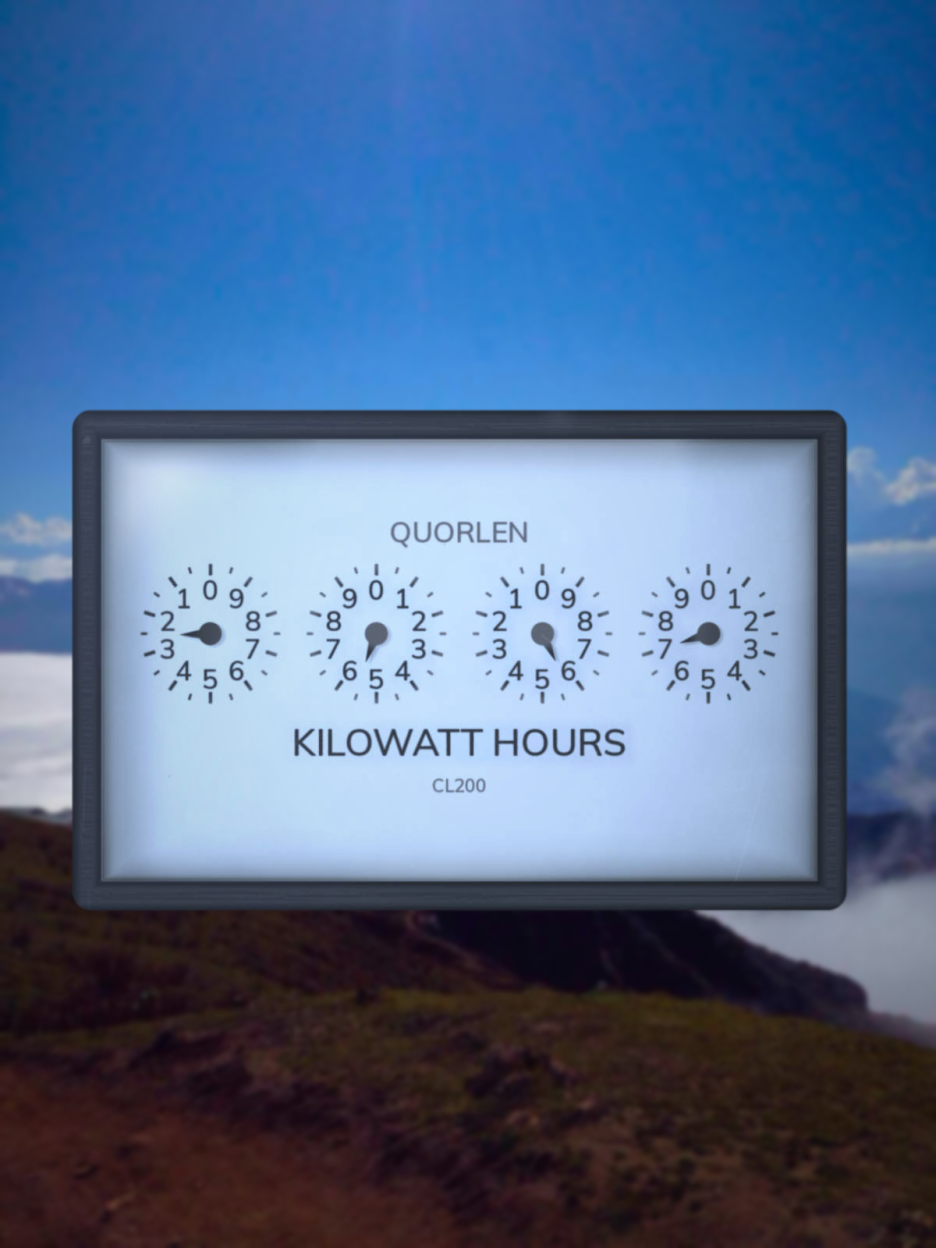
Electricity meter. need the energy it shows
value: 2557 kWh
